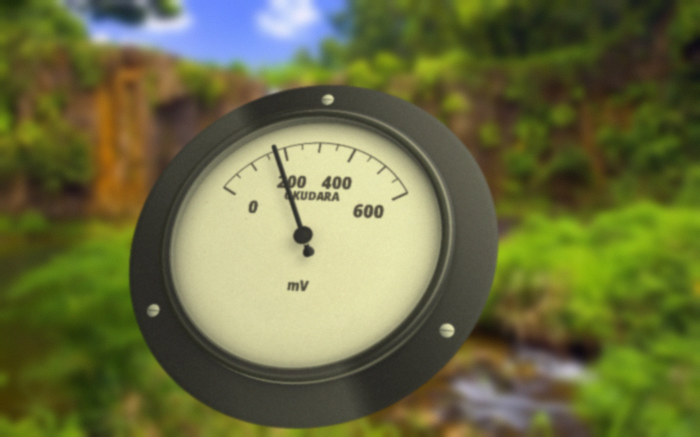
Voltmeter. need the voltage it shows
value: 175 mV
